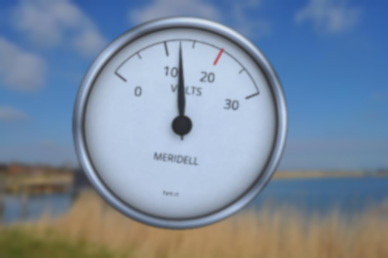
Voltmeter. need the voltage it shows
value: 12.5 V
